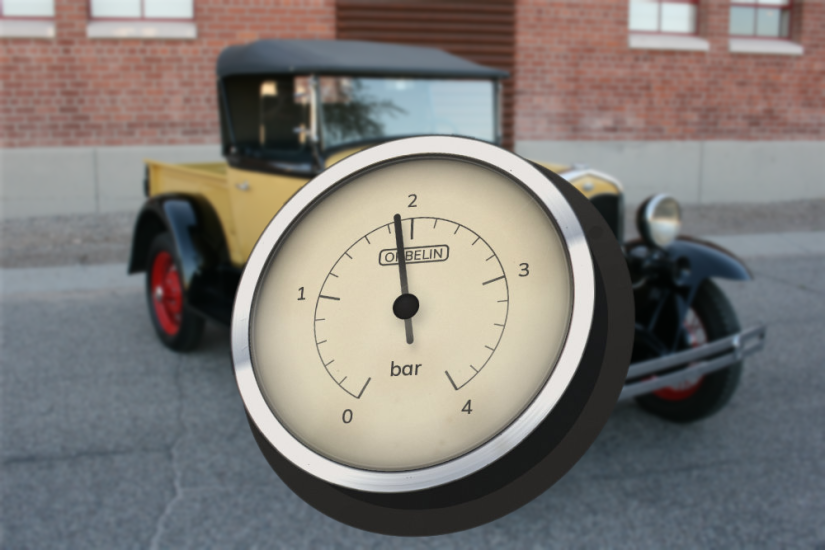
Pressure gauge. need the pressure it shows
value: 1.9 bar
